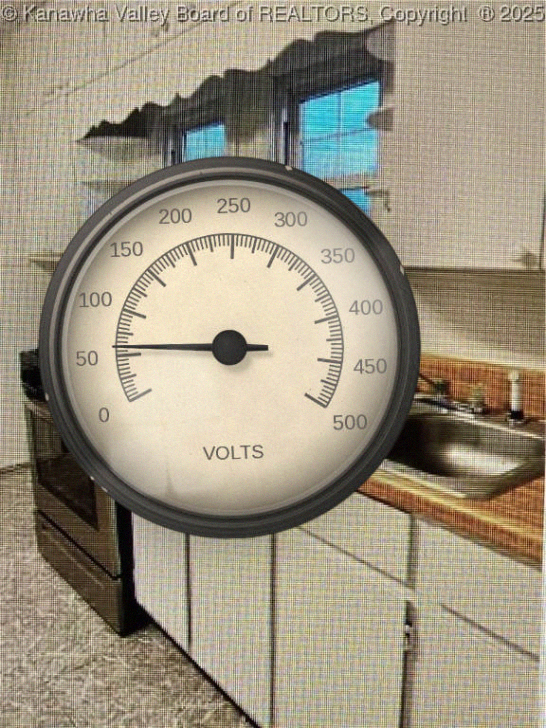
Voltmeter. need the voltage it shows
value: 60 V
